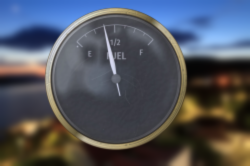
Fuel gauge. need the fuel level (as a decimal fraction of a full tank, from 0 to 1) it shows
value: 0.375
